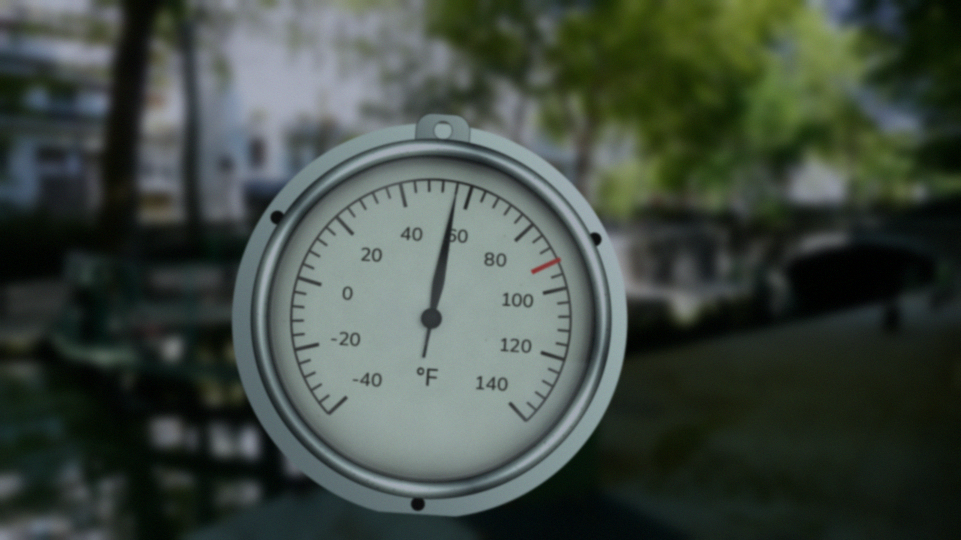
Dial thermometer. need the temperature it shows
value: 56 °F
